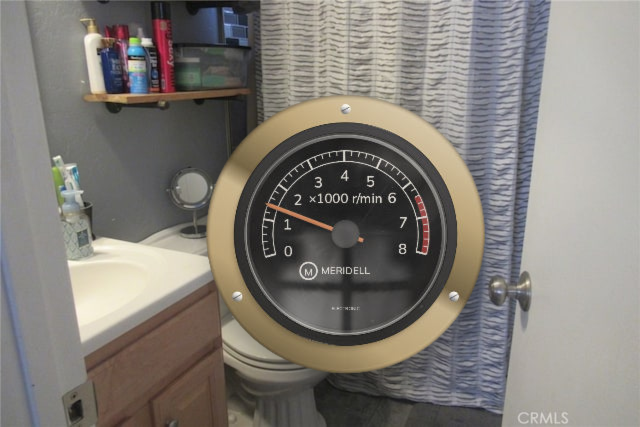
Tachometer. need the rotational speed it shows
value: 1400 rpm
